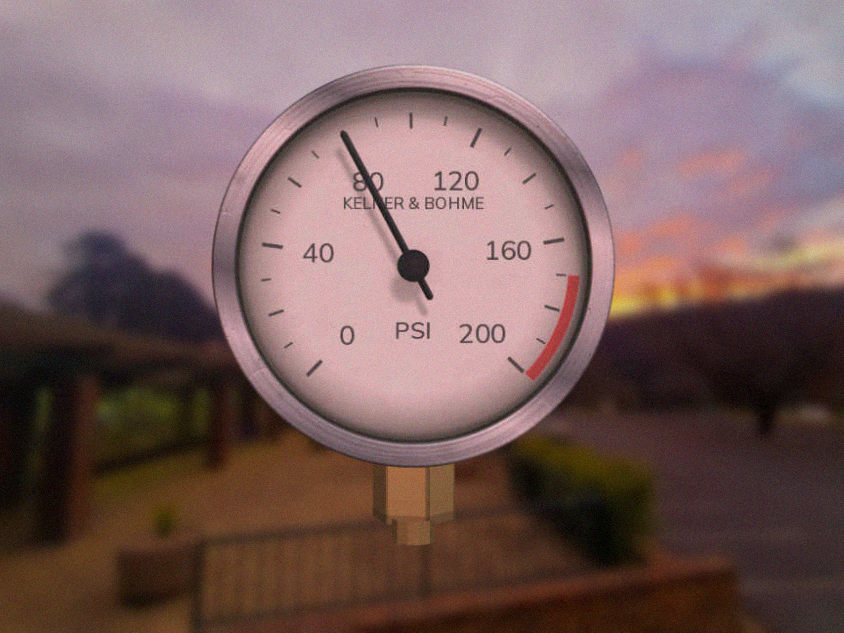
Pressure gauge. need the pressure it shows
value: 80 psi
